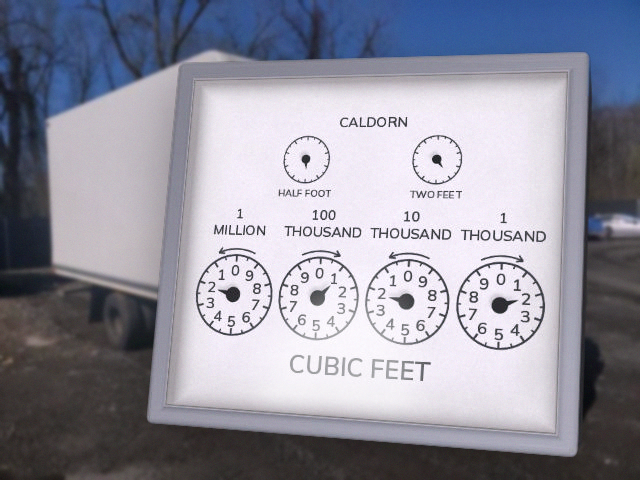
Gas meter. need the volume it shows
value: 212200 ft³
